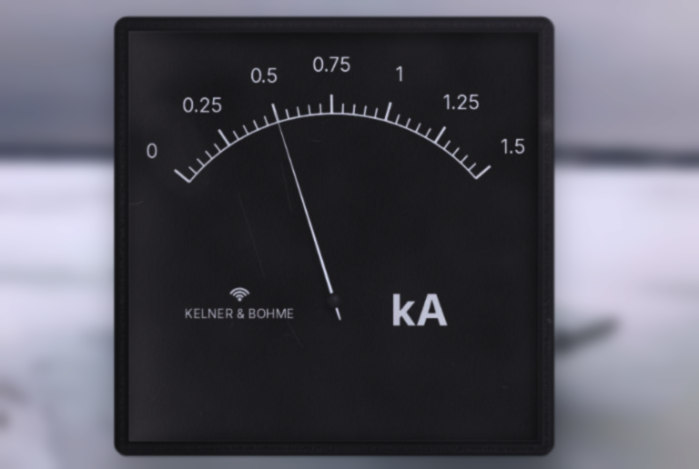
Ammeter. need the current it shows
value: 0.5 kA
